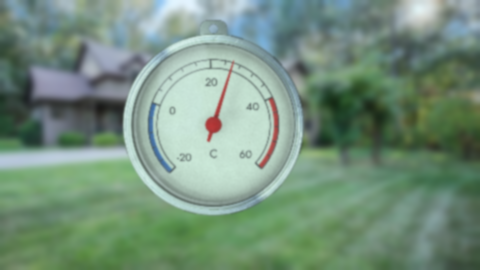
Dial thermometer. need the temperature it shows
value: 26 °C
